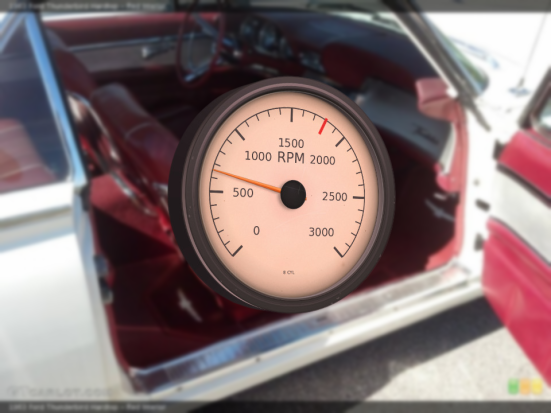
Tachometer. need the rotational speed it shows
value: 650 rpm
